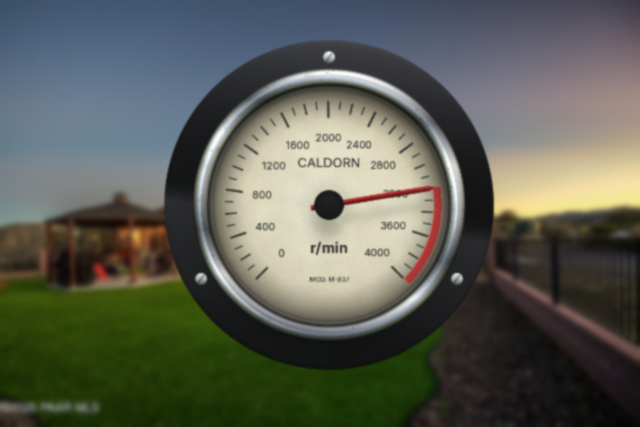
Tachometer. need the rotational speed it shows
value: 3200 rpm
